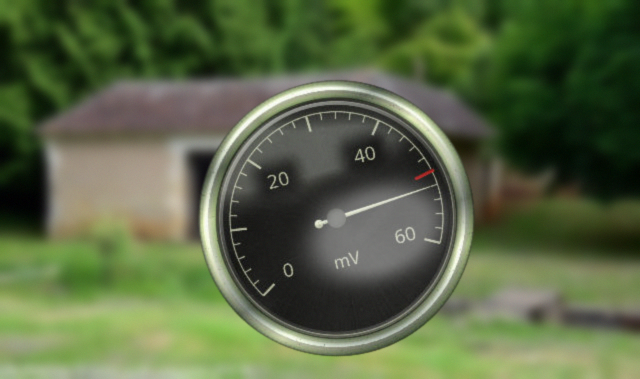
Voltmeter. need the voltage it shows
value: 52 mV
